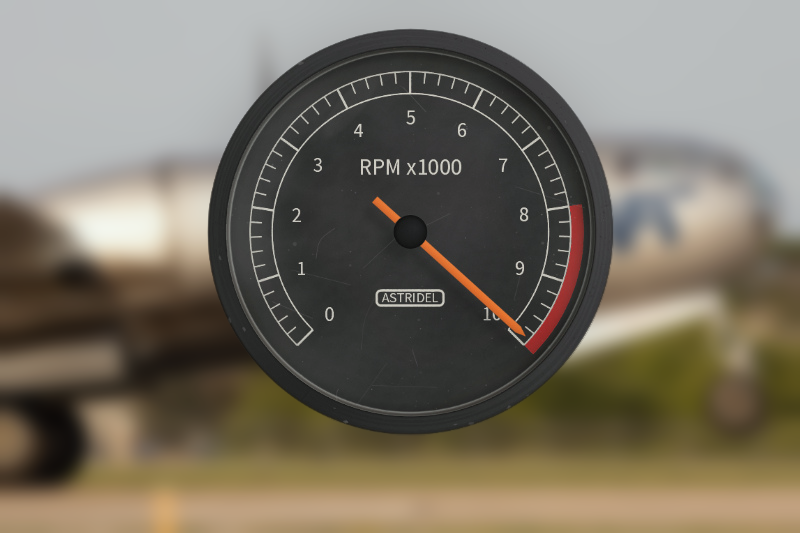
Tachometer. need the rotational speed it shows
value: 9900 rpm
